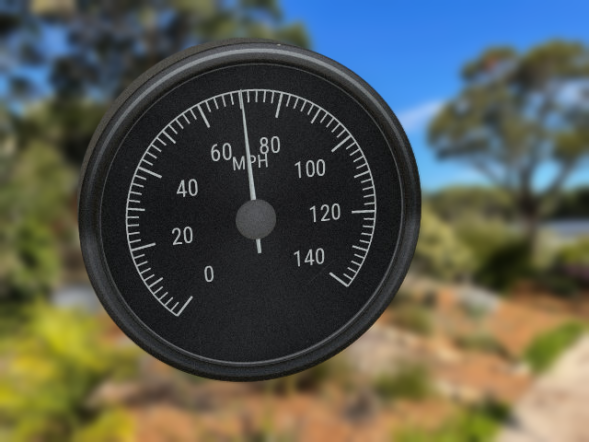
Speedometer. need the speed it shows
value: 70 mph
